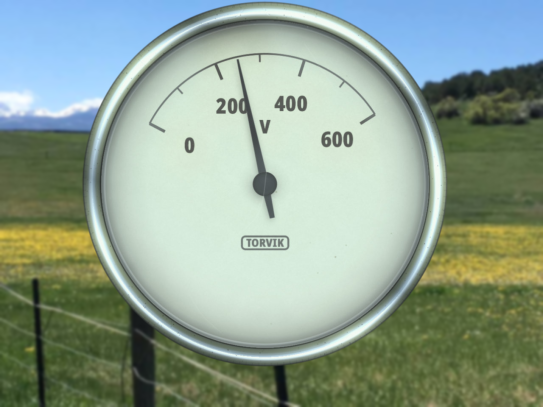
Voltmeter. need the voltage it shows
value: 250 V
